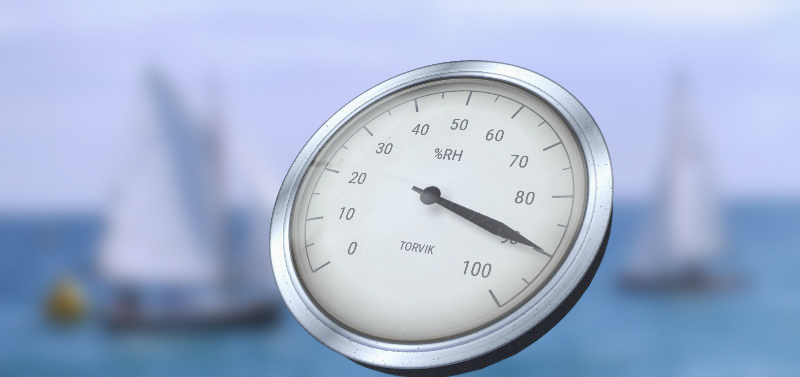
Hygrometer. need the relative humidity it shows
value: 90 %
